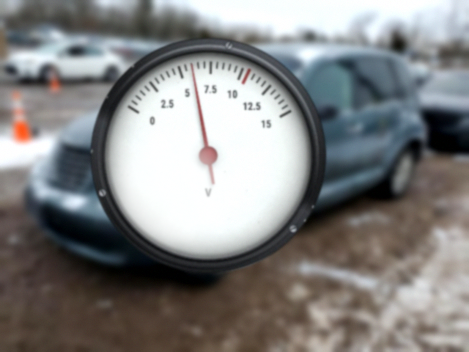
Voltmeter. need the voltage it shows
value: 6 V
